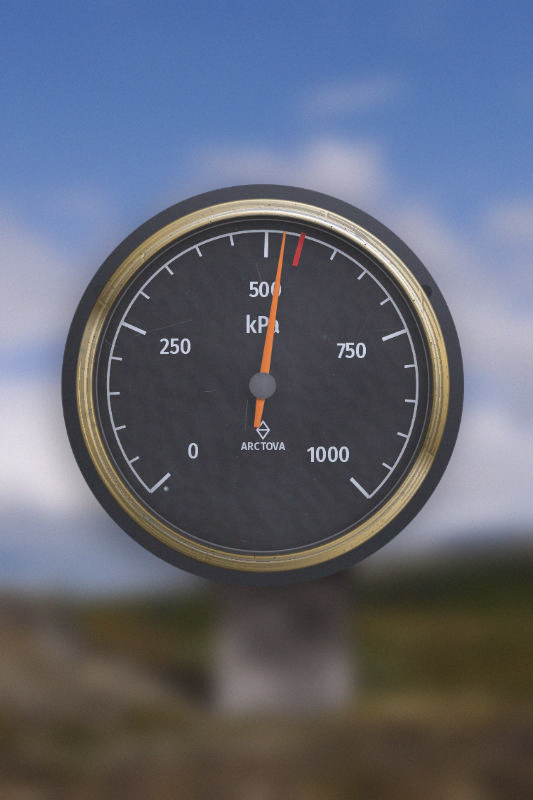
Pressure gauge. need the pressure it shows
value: 525 kPa
